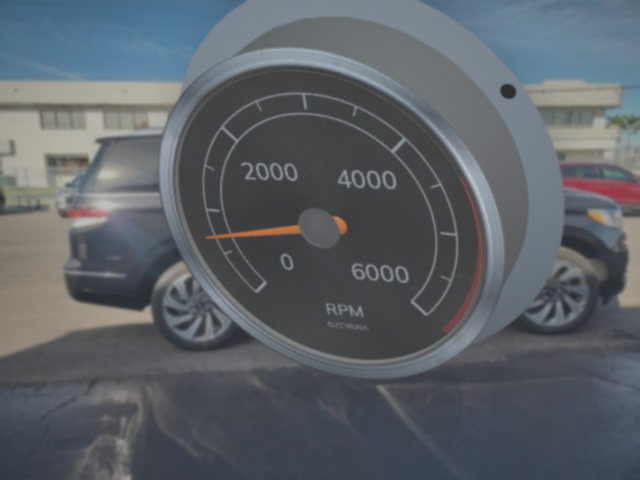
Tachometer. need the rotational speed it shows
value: 750 rpm
